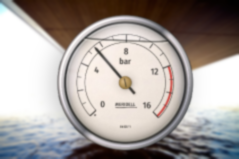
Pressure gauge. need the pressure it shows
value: 5.5 bar
